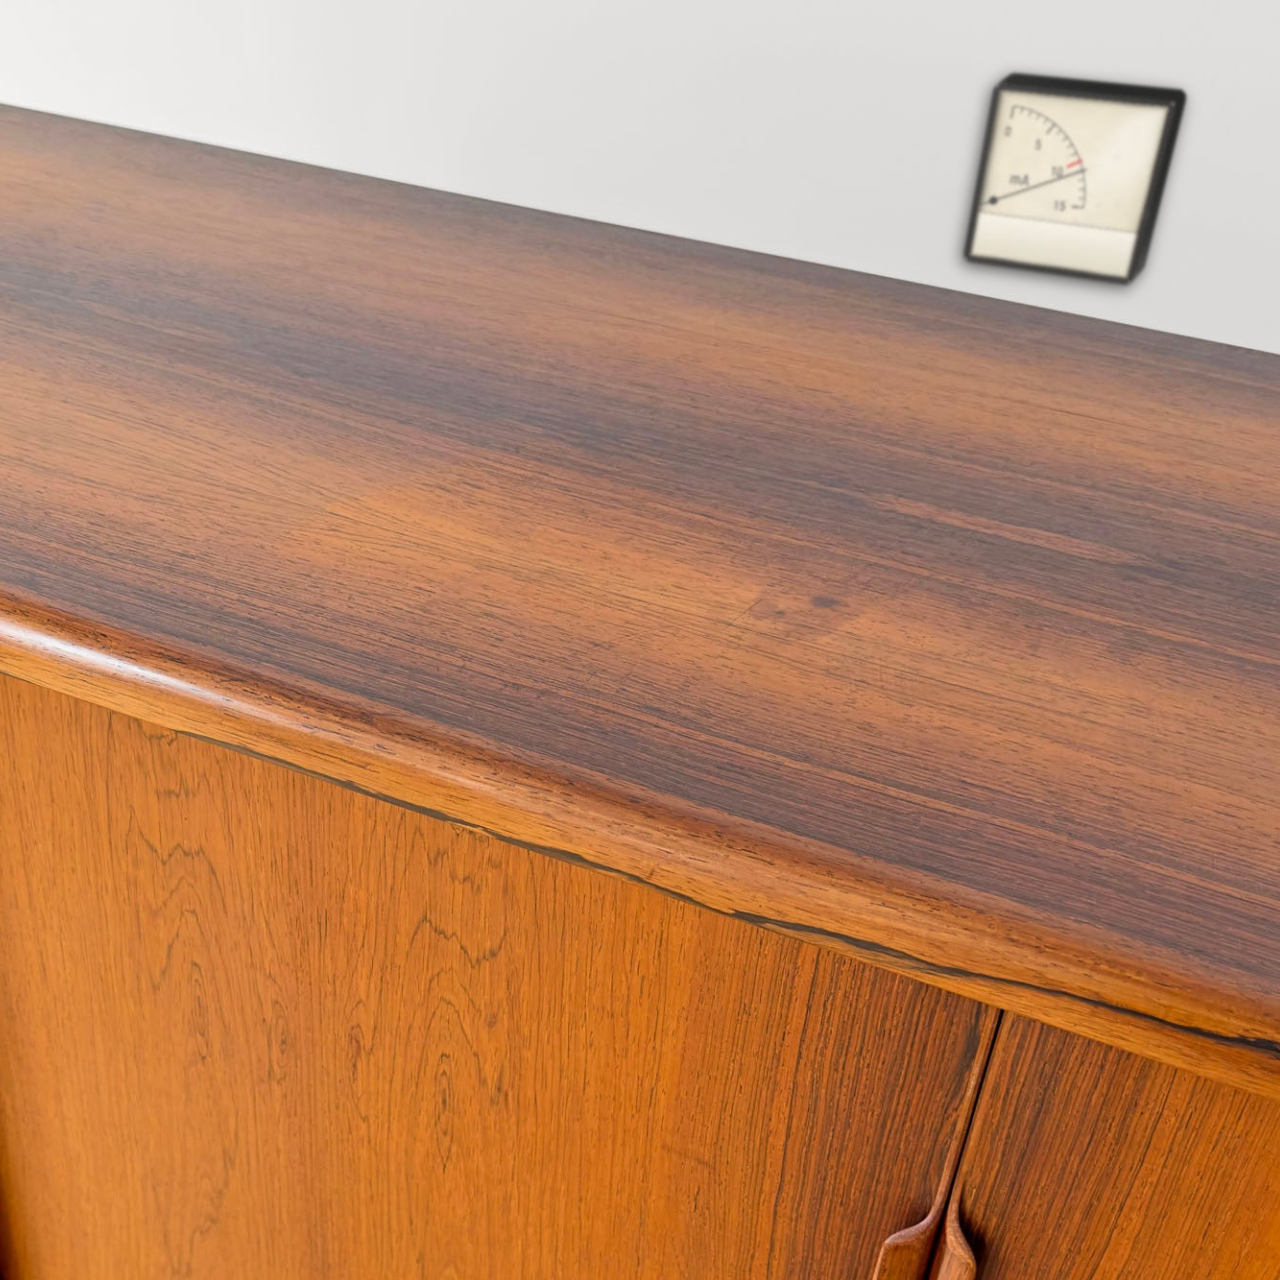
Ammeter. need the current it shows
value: 11 mA
